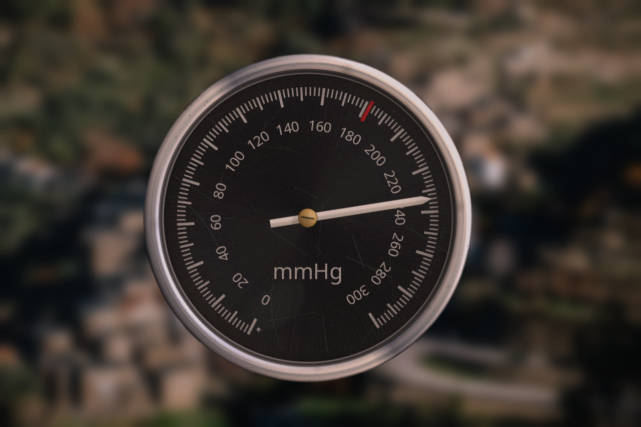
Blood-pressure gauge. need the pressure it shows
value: 234 mmHg
